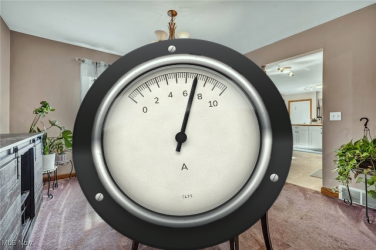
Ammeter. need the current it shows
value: 7 A
